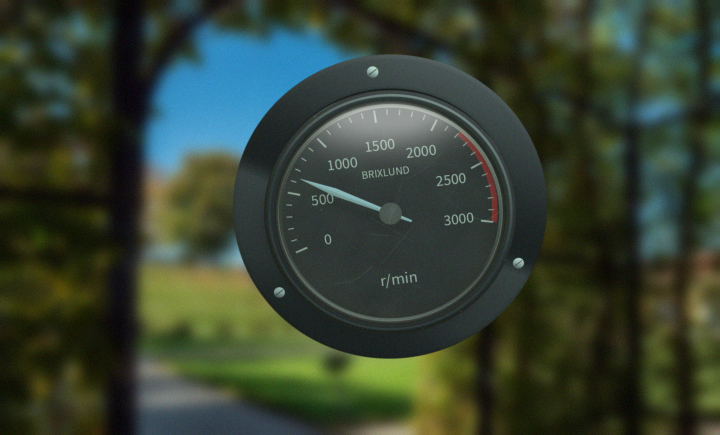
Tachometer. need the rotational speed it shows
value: 650 rpm
